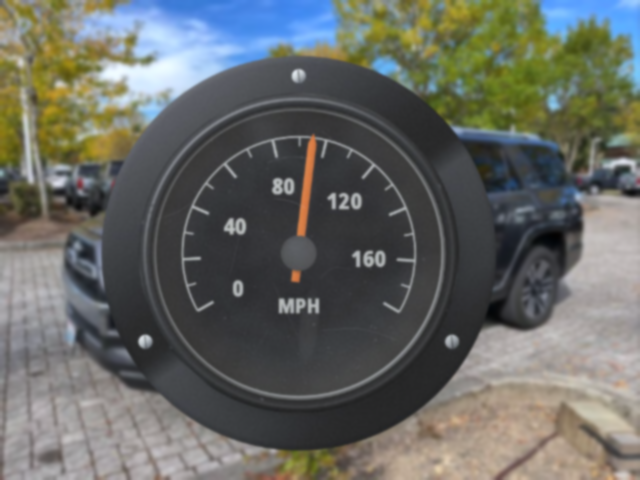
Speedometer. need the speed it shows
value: 95 mph
